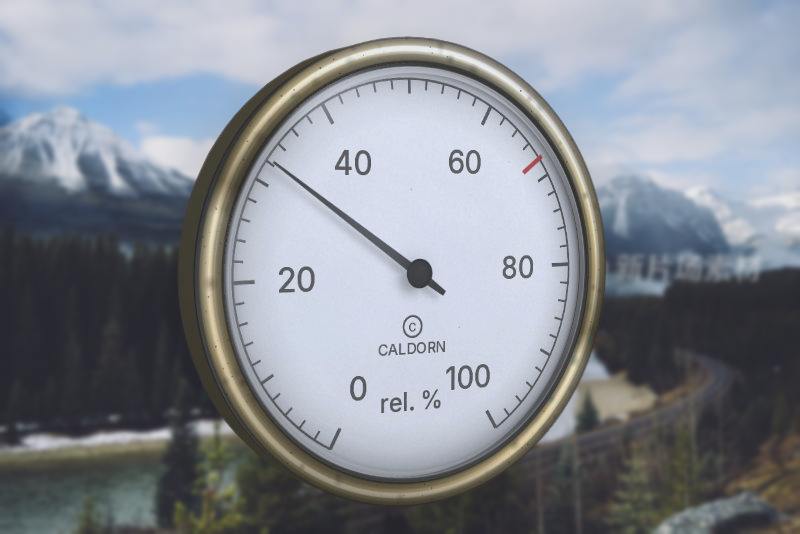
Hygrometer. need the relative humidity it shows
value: 32 %
